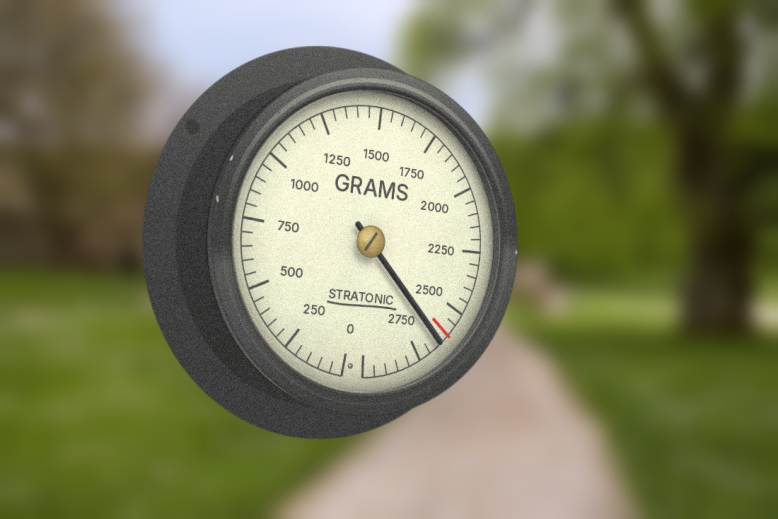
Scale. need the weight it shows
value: 2650 g
